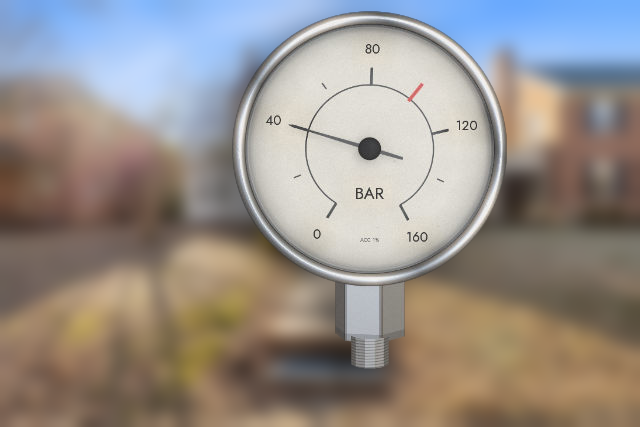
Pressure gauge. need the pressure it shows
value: 40 bar
